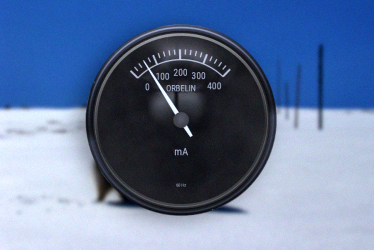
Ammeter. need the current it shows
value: 60 mA
